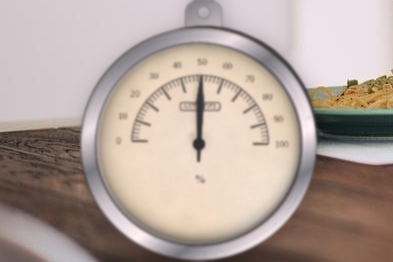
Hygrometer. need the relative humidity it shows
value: 50 %
